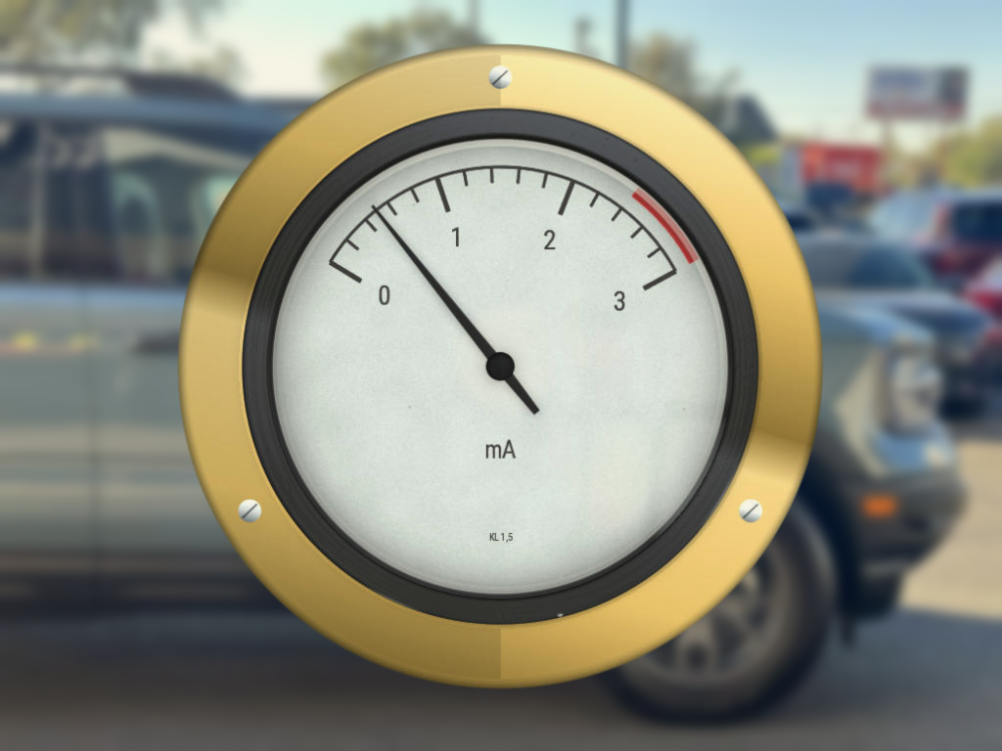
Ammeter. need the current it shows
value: 0.5 mA
